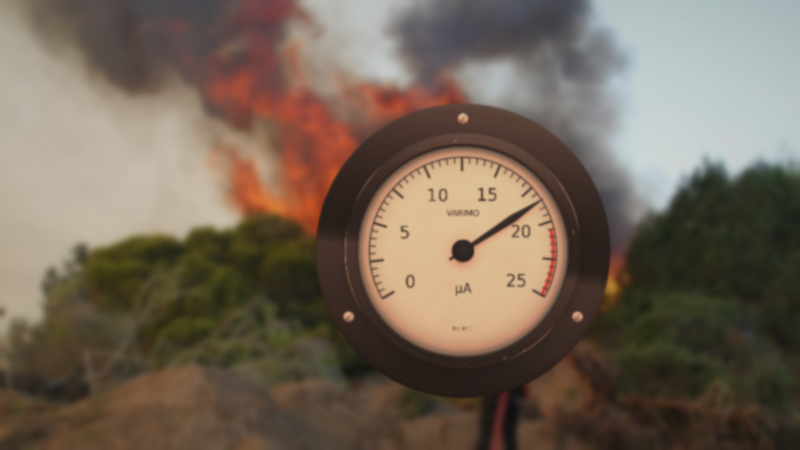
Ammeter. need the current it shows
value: 18.5 µA
